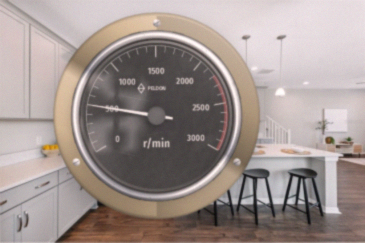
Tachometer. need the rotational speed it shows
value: 500 rpm
